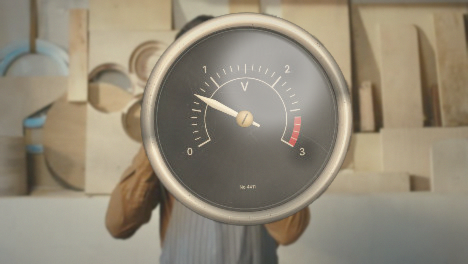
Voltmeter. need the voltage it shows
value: 0.7 V
